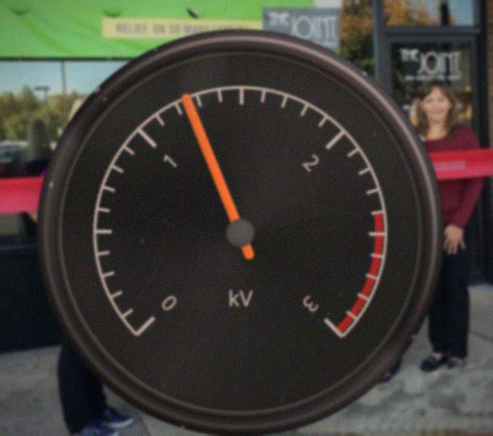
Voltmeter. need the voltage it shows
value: 1.25 kV
